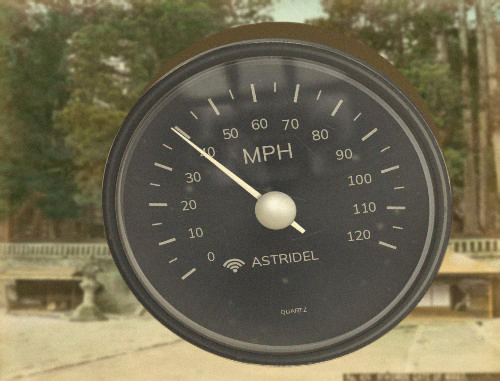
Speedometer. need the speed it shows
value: 40 mph
